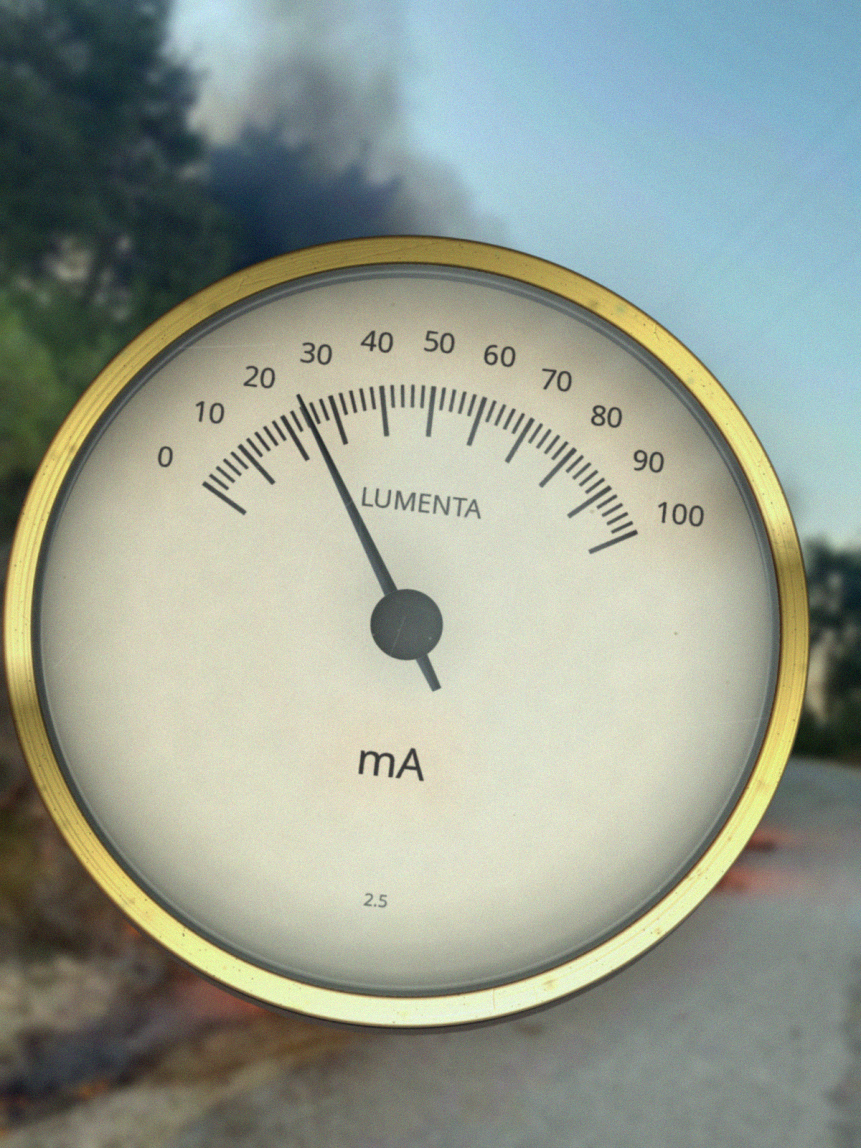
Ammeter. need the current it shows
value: 24 mA
